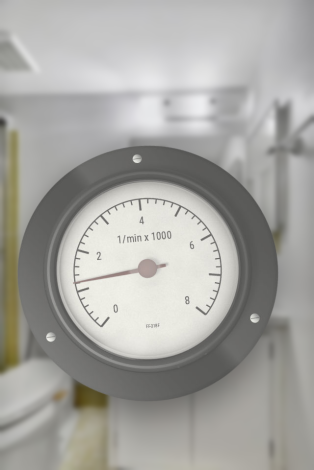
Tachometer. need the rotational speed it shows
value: 1200 rpm
